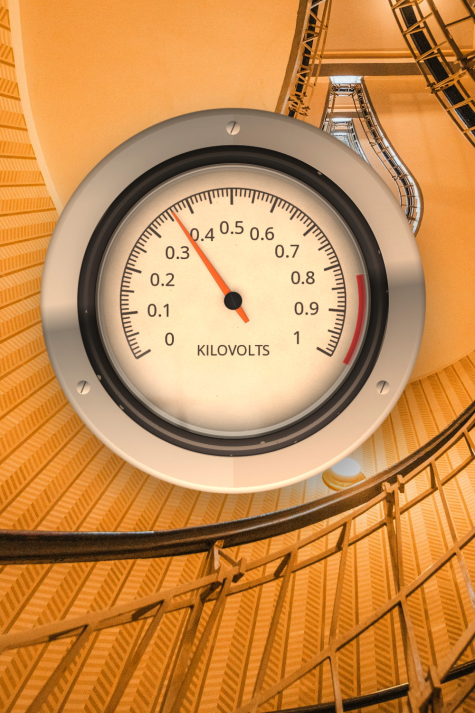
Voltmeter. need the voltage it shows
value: 0.36 kV
